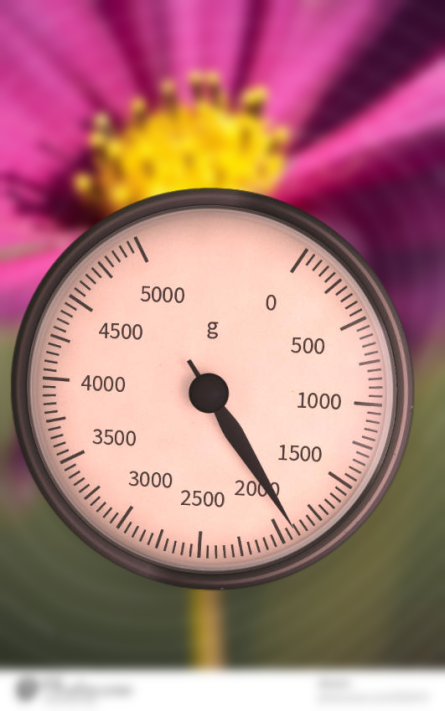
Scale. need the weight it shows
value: 1900 g
